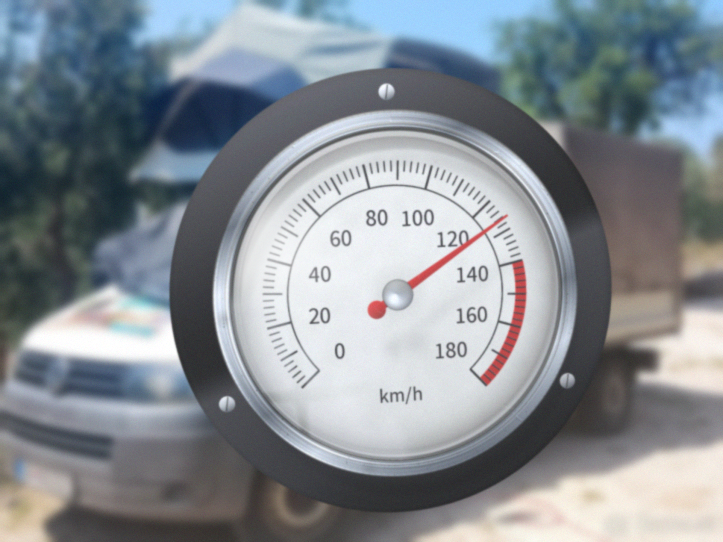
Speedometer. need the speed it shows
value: 126 km/h
